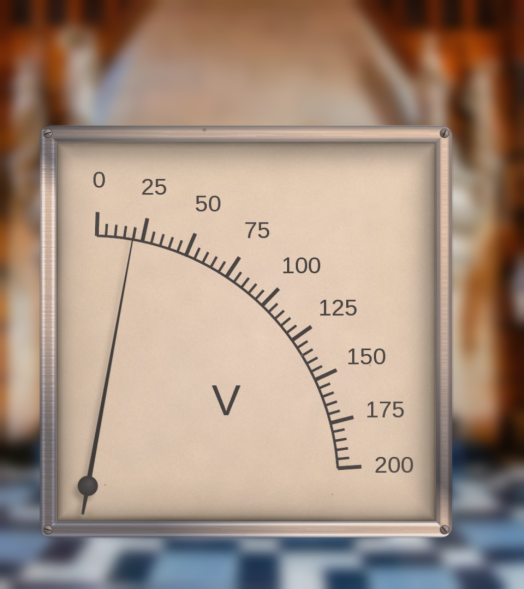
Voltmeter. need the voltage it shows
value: 20 V
